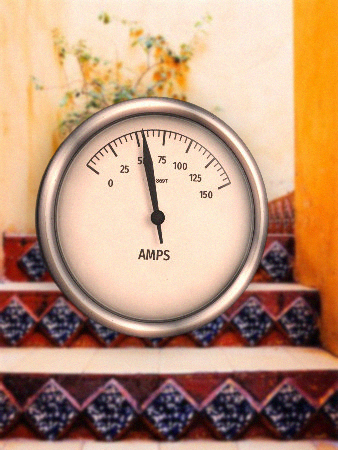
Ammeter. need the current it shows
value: 55 A
